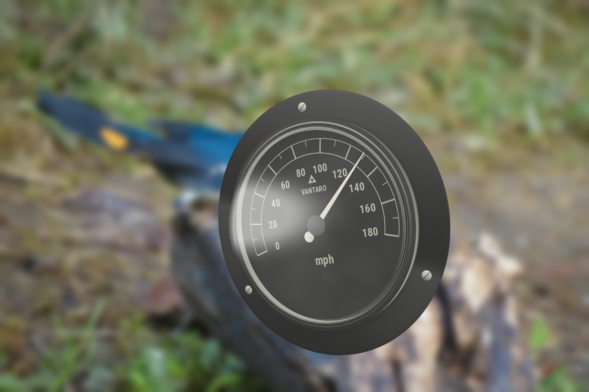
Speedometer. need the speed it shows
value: 130 mph
